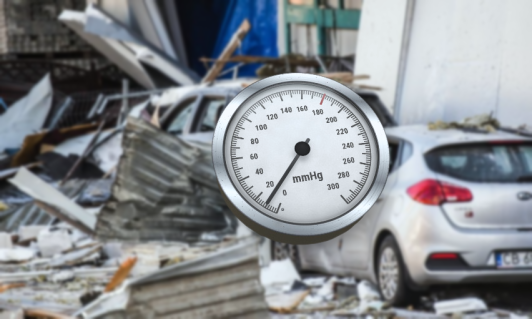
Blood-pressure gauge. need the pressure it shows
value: 10 mmHg
